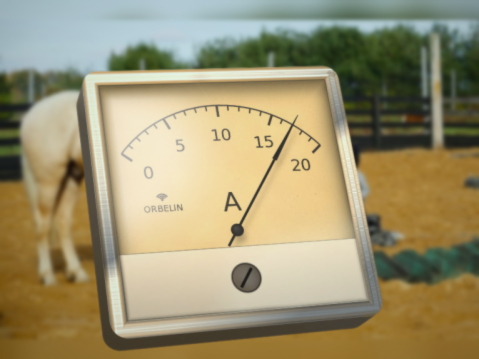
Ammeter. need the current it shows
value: 17 A
